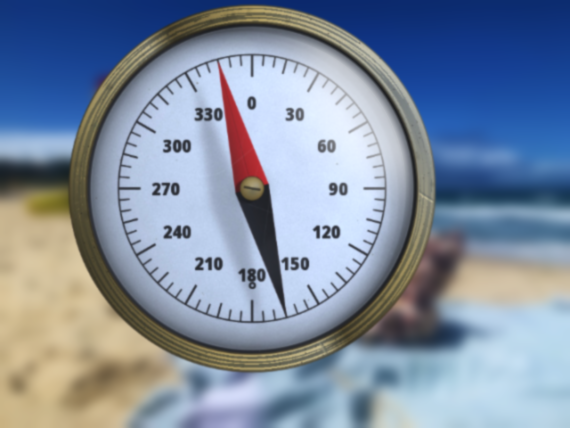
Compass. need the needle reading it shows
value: 345 °
